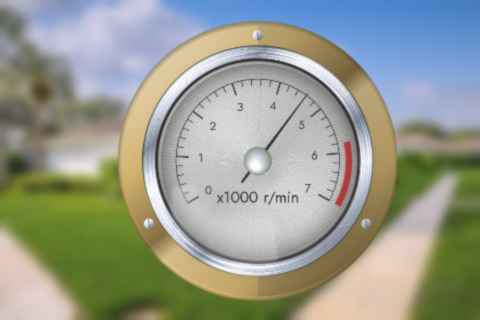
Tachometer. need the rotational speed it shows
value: 4600 rpm
